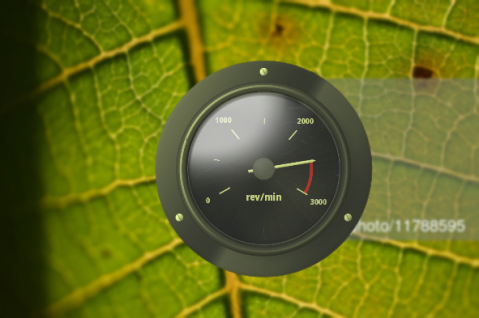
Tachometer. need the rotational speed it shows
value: 2500 rpm
